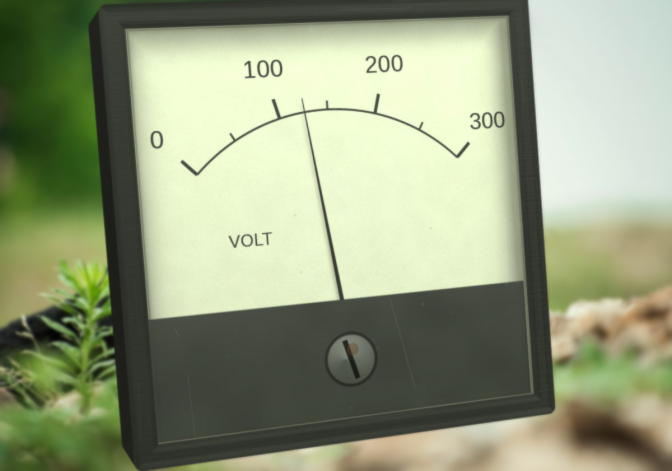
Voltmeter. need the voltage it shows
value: 125 V
